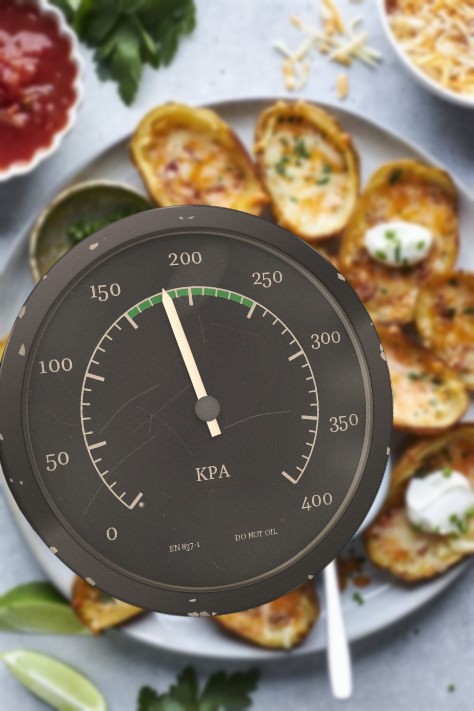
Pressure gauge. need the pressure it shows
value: 180 kPa
